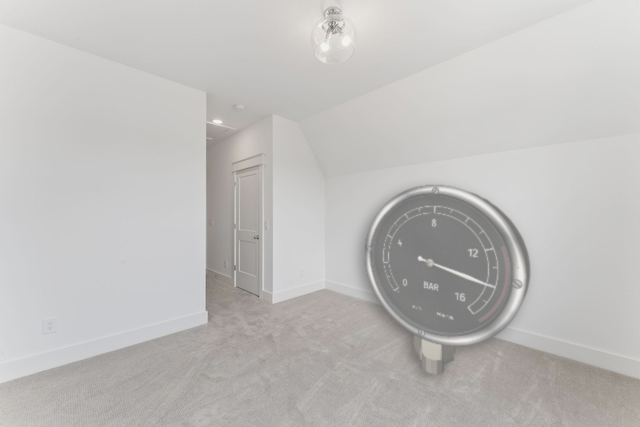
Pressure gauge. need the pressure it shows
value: 14 bar
